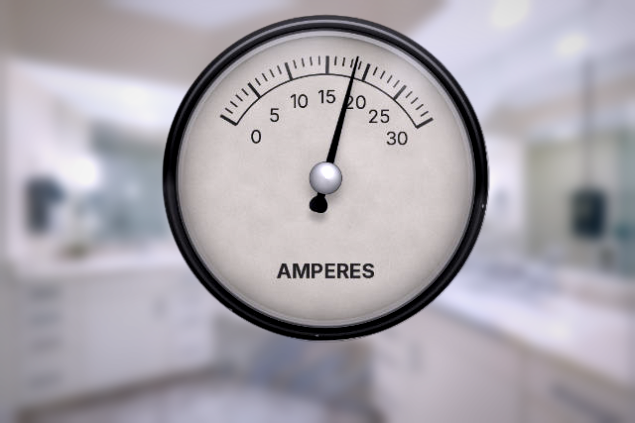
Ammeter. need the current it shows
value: 18.5 A
